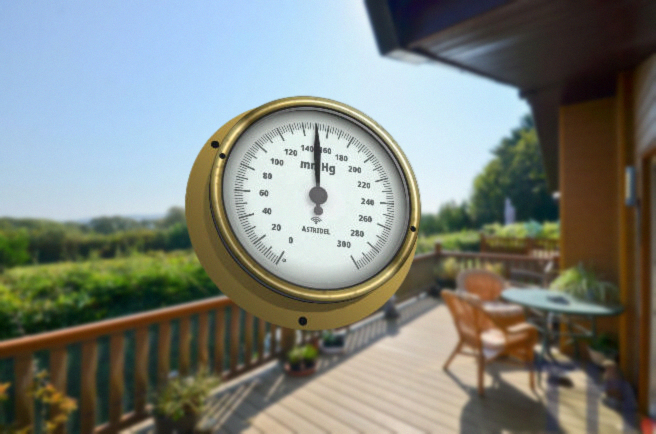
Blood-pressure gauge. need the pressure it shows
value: 150 mmHg
